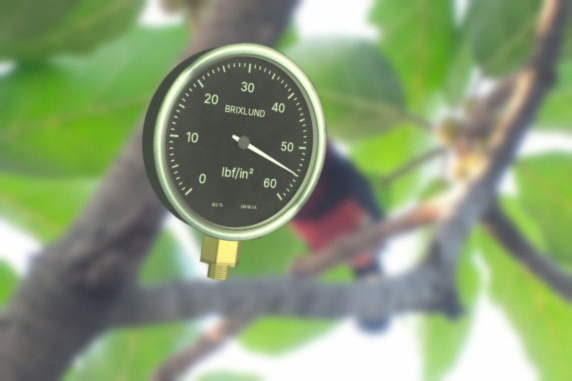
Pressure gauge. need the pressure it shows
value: 55 psi
